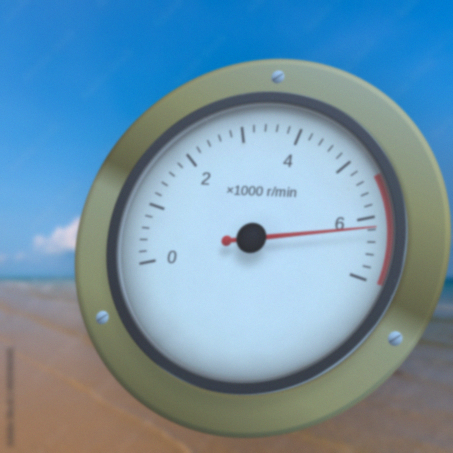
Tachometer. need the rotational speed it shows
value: 6200 rpm
